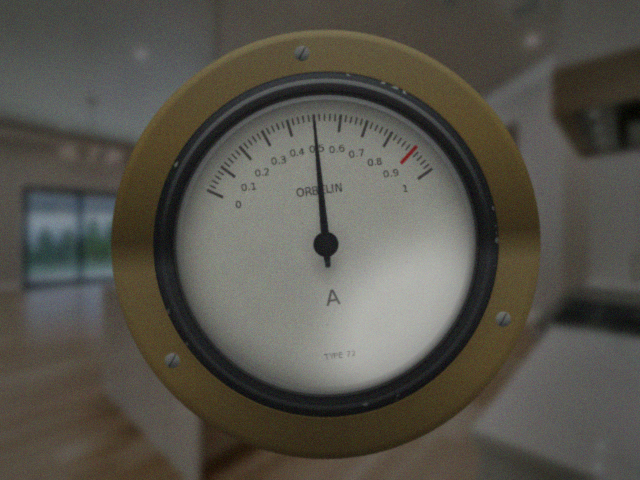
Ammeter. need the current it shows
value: 0.5 A
